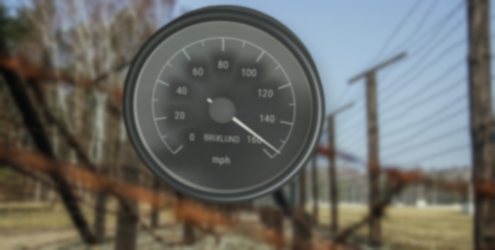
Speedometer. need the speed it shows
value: 155 mph
